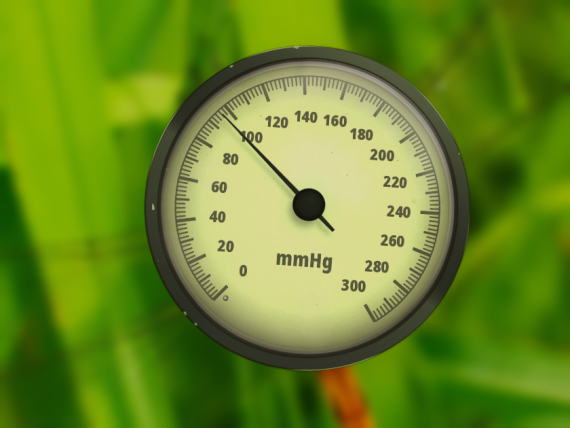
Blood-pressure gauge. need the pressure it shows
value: 96 mmHg
